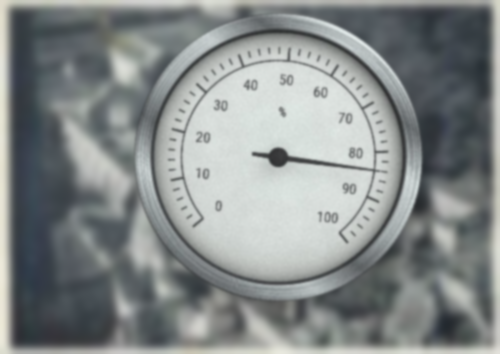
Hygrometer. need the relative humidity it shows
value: 84 %
